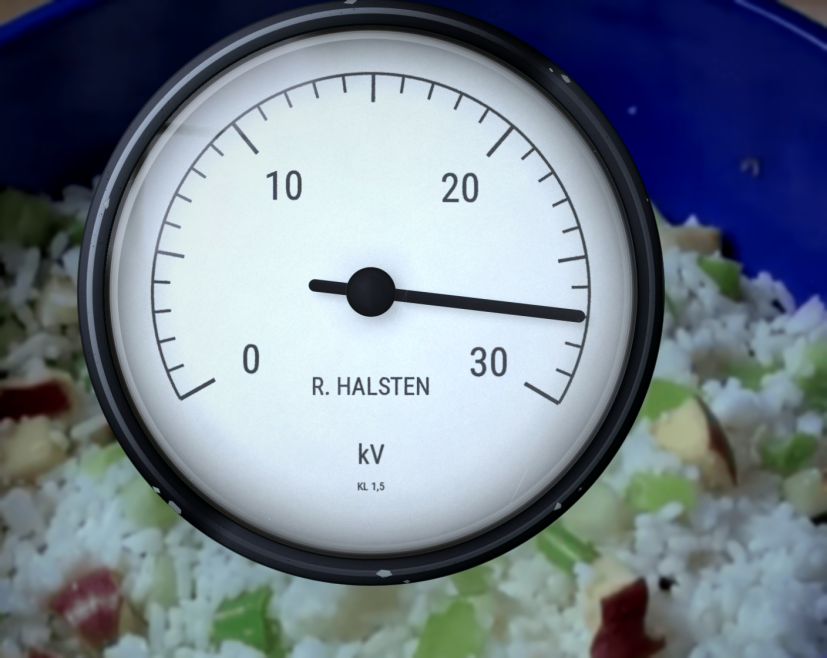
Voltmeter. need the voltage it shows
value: 27 kV
